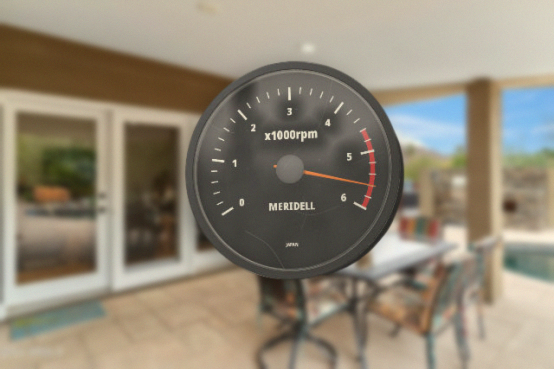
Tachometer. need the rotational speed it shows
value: 5600 rpm
